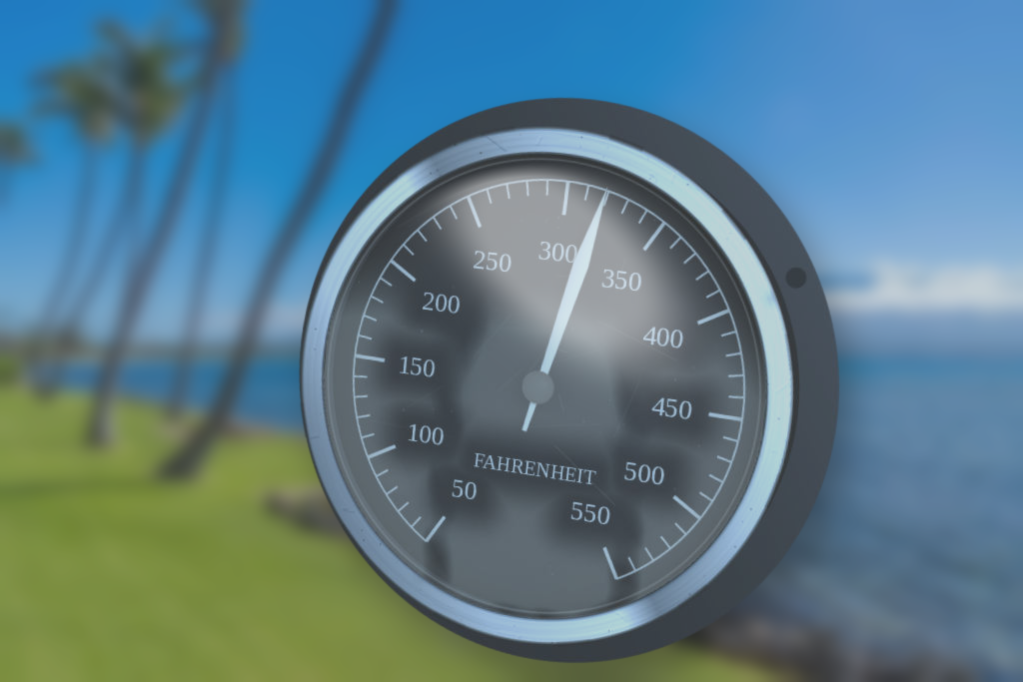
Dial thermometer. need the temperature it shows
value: 320 °F
